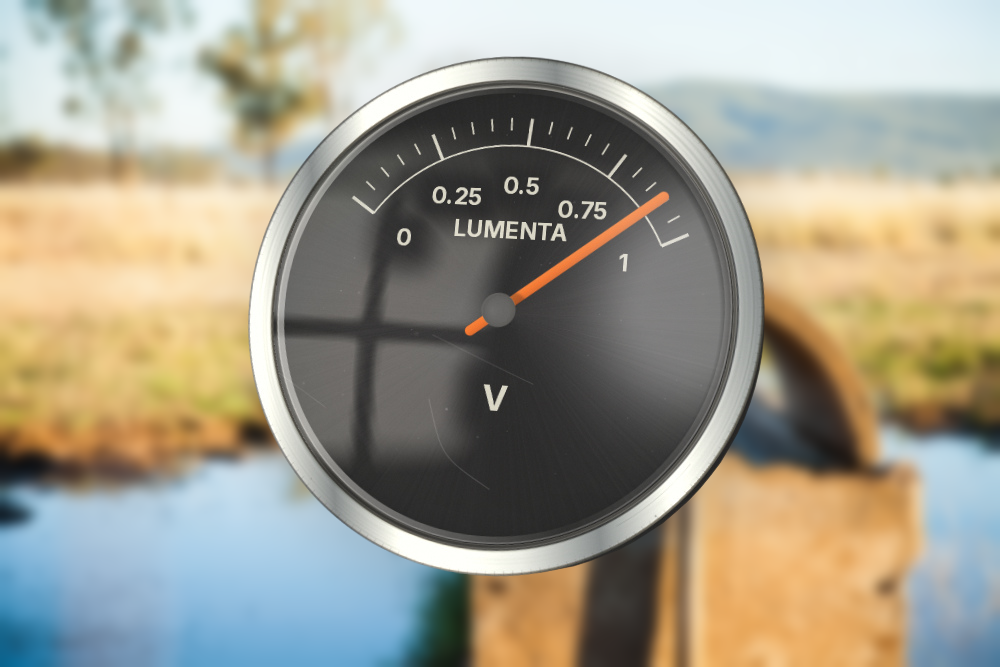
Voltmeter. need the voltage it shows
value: 0.9 V
